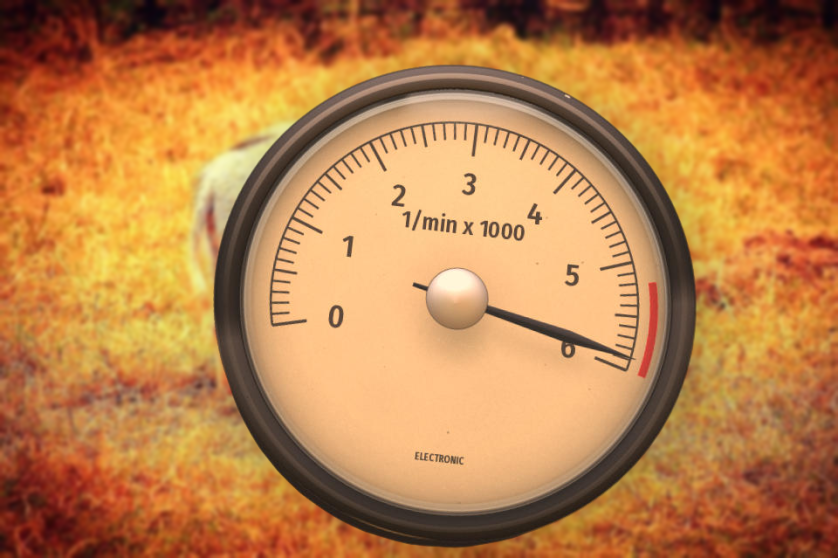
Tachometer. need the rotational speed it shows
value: 5900 rpm
